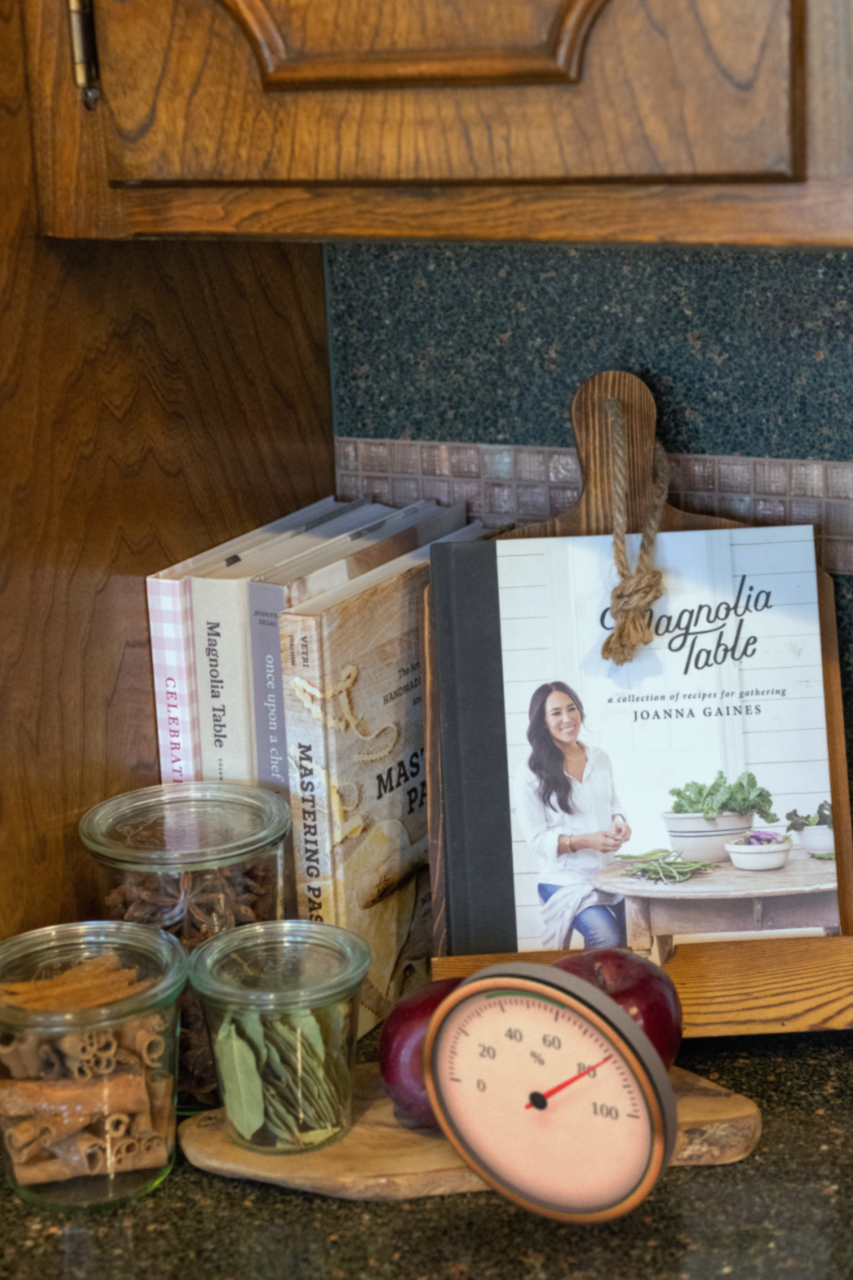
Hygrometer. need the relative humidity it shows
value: 80 %
